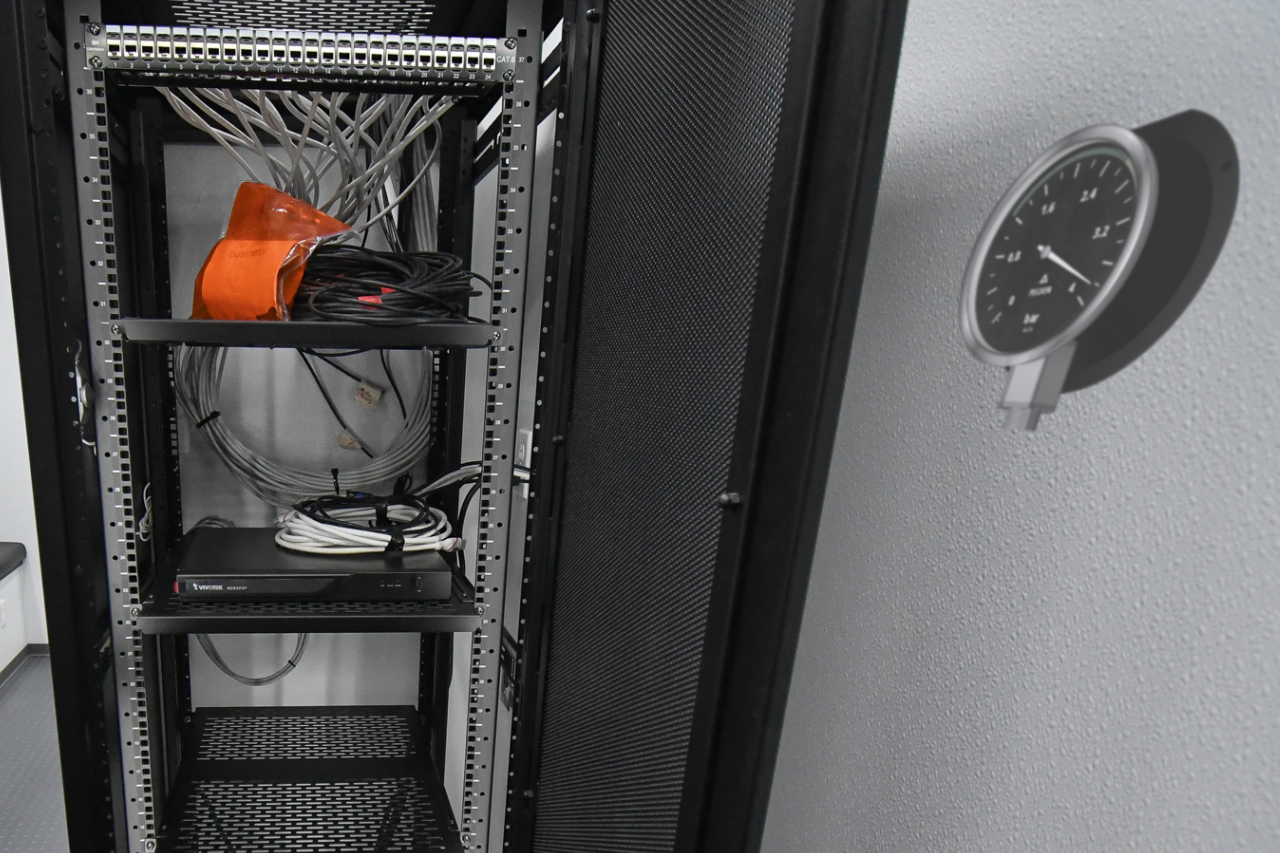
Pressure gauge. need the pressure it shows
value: 3.8 bar
